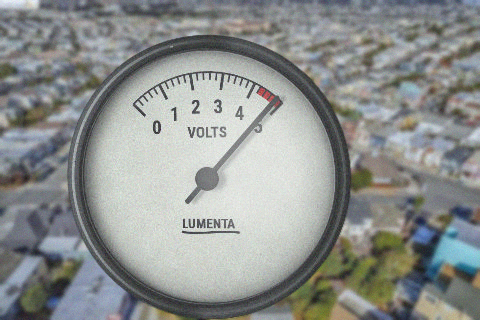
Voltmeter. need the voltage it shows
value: 4.8 V
